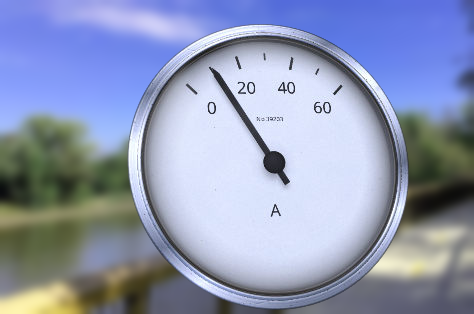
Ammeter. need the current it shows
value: 10 A
